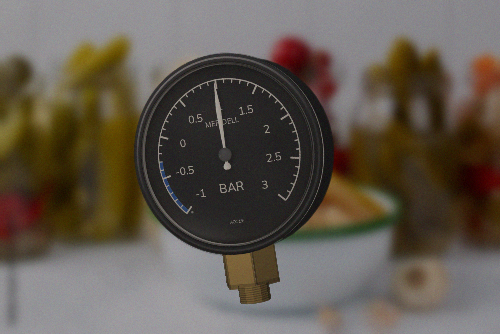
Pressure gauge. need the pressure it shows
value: 1 bar
